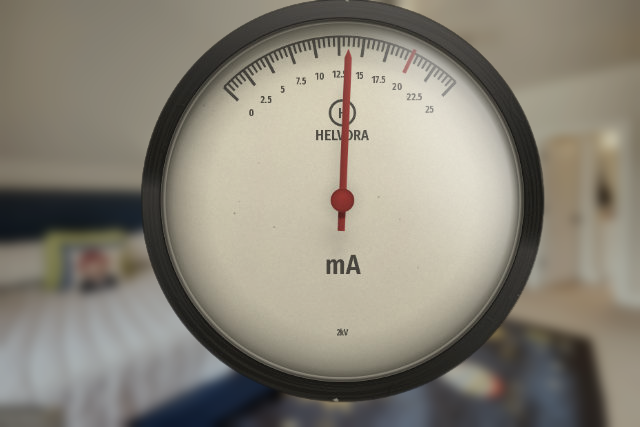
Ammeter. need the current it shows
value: 13.5 mA
